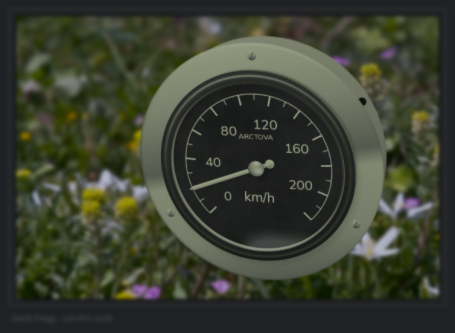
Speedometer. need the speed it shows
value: 20 km/h
